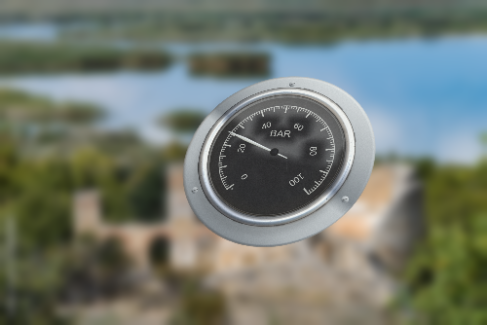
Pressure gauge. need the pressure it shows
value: 25 bar
